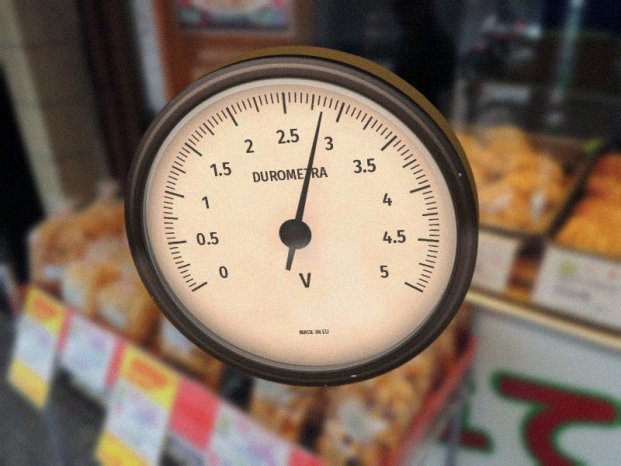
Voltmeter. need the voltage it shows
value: 2.85 V
